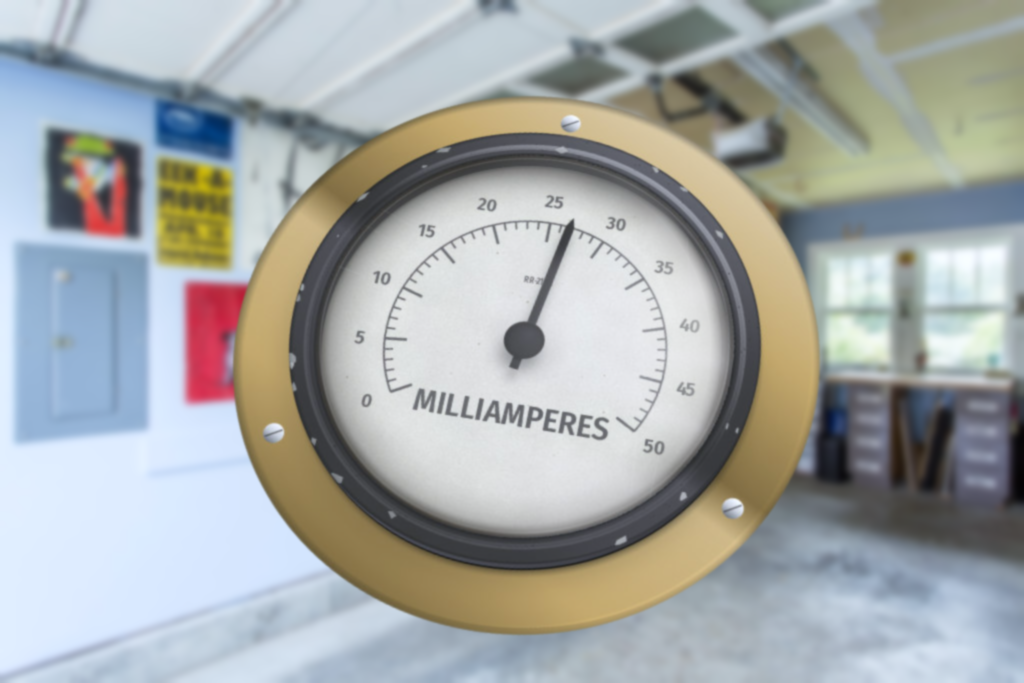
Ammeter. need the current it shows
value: 27 mA
